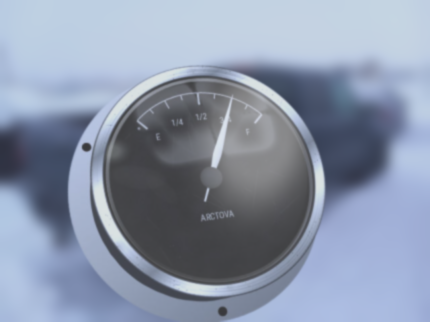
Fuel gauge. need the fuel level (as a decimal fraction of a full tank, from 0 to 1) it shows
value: 0.75
